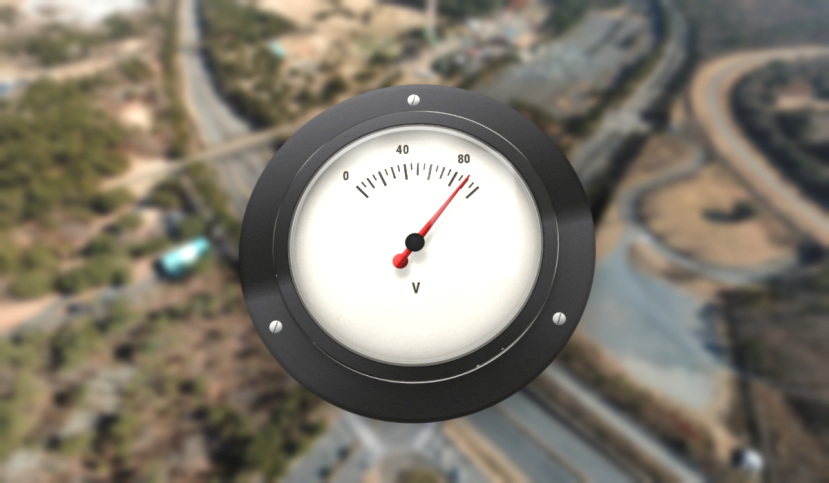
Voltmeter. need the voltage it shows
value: 90 V
